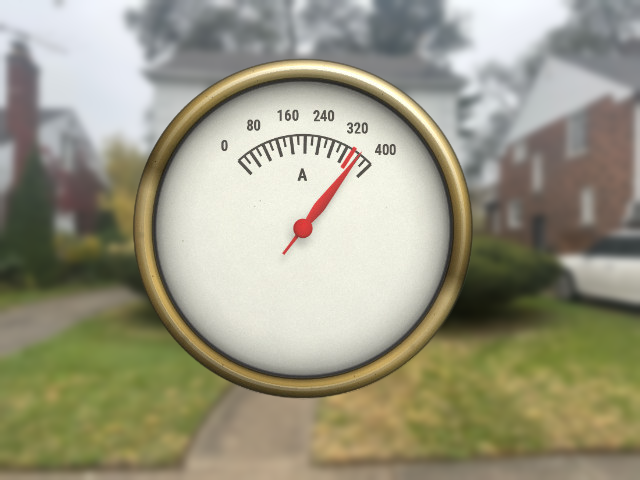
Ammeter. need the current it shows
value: 360 A
